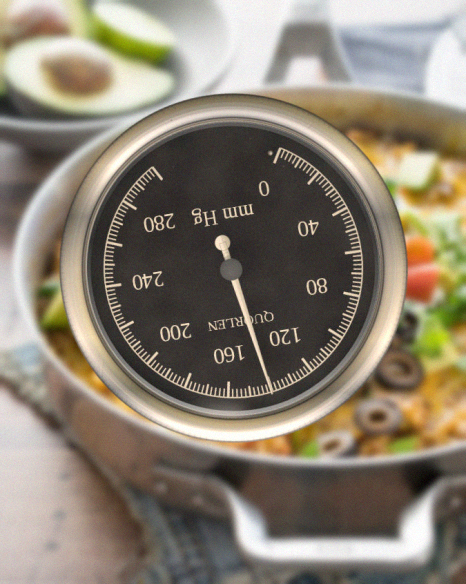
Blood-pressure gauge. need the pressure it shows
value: 140 mmHg
